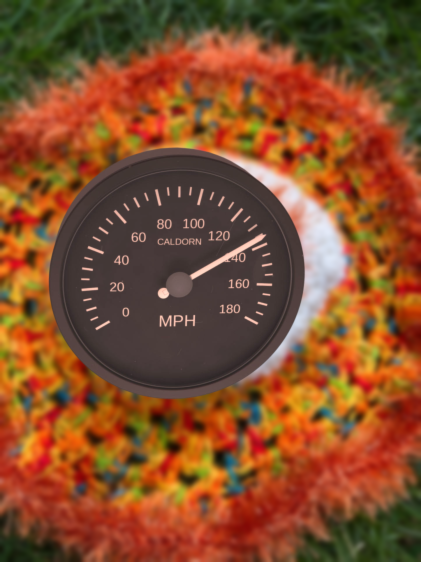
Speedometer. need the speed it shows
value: 135 mph
